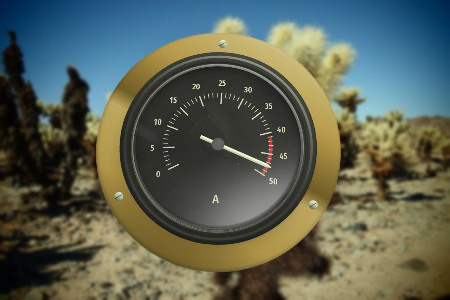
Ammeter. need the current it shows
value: 48 A
